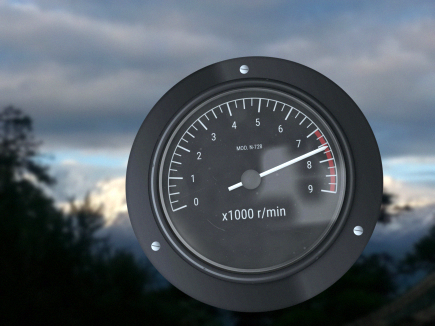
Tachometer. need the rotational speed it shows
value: 7625 rpm
